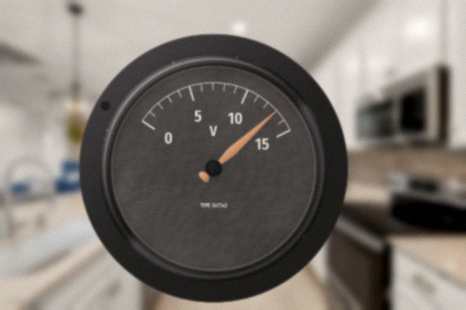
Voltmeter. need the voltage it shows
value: 13 V
